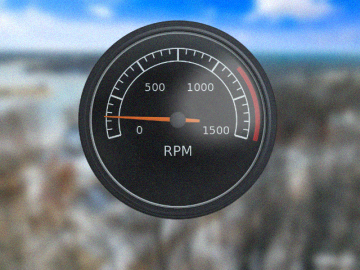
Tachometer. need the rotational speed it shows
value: 125 rpm
